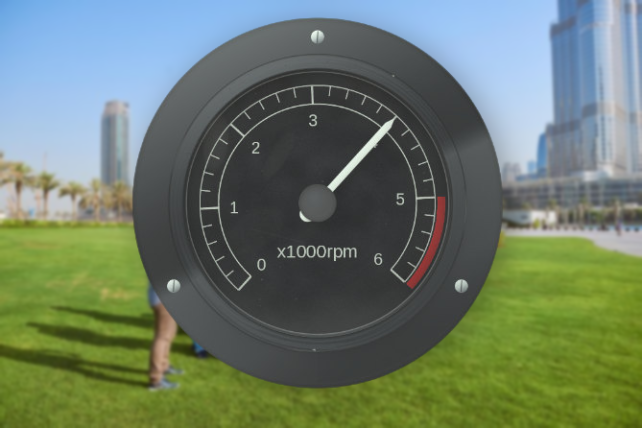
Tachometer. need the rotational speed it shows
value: 4000 rpm
